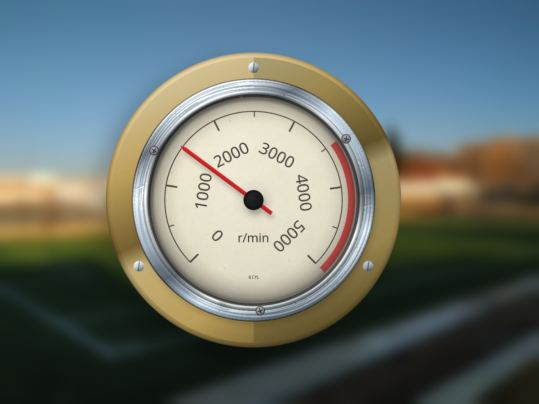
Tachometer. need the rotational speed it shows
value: 1500 rpm
